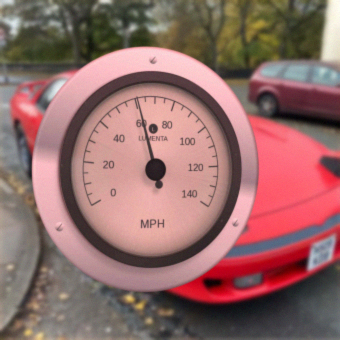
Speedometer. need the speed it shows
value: 60 mph
